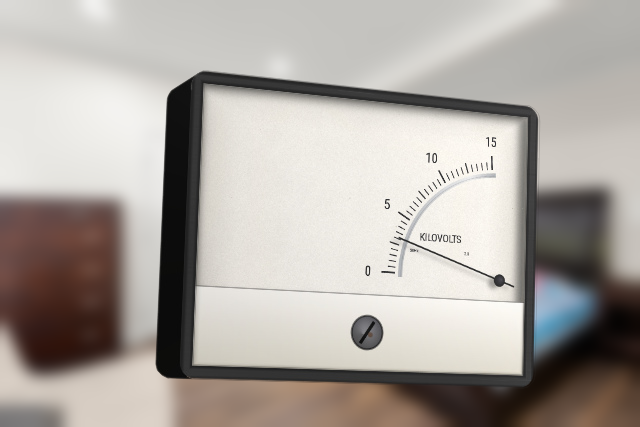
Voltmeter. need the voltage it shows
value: 3 kV
